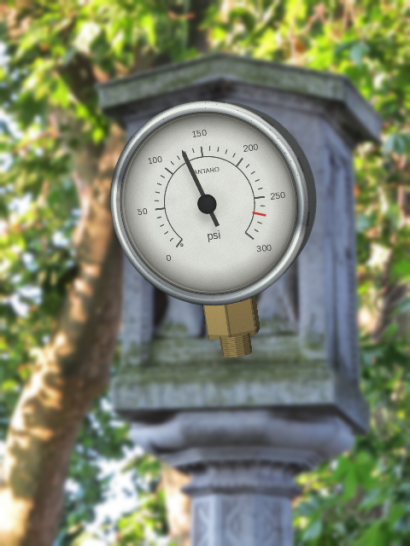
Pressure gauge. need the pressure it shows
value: 130 psi
